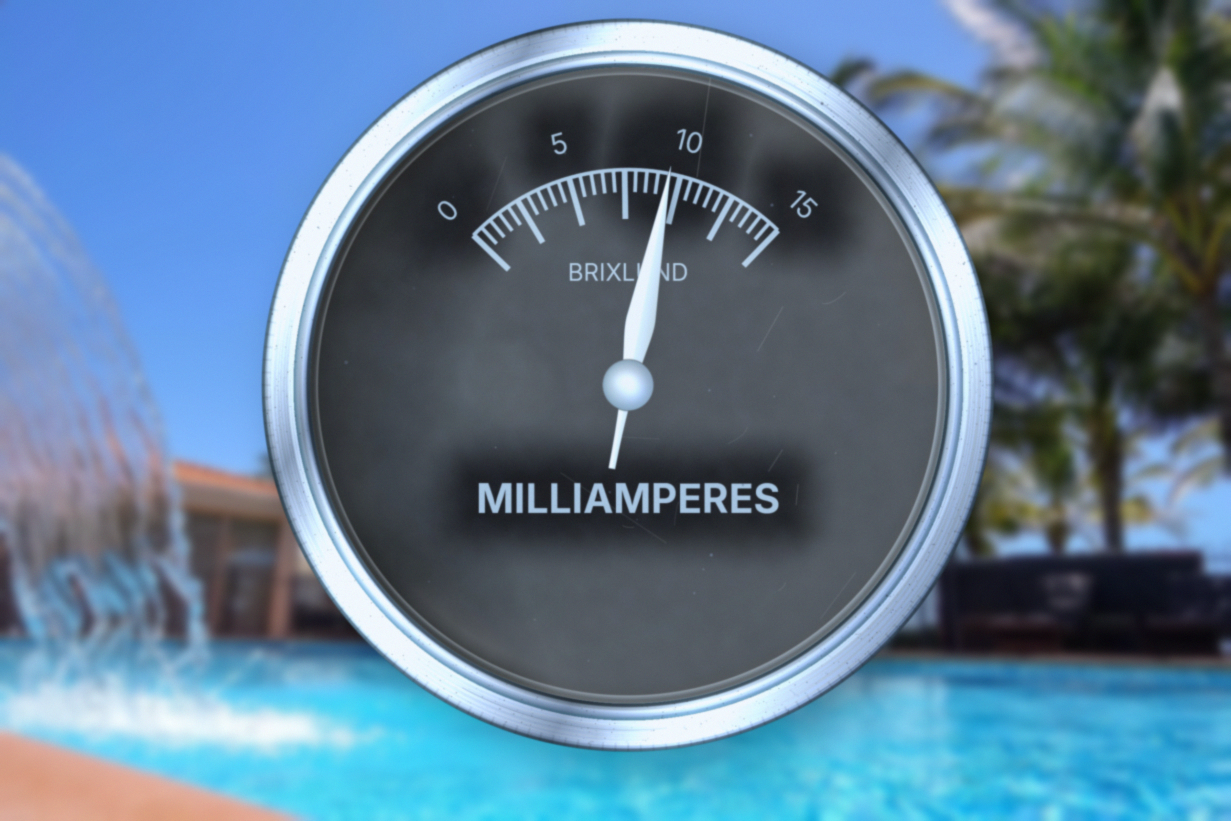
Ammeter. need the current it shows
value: 9.5 mA
